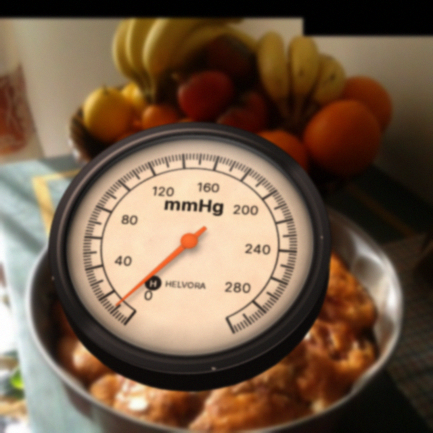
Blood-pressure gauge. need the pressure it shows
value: 10 mmHg
